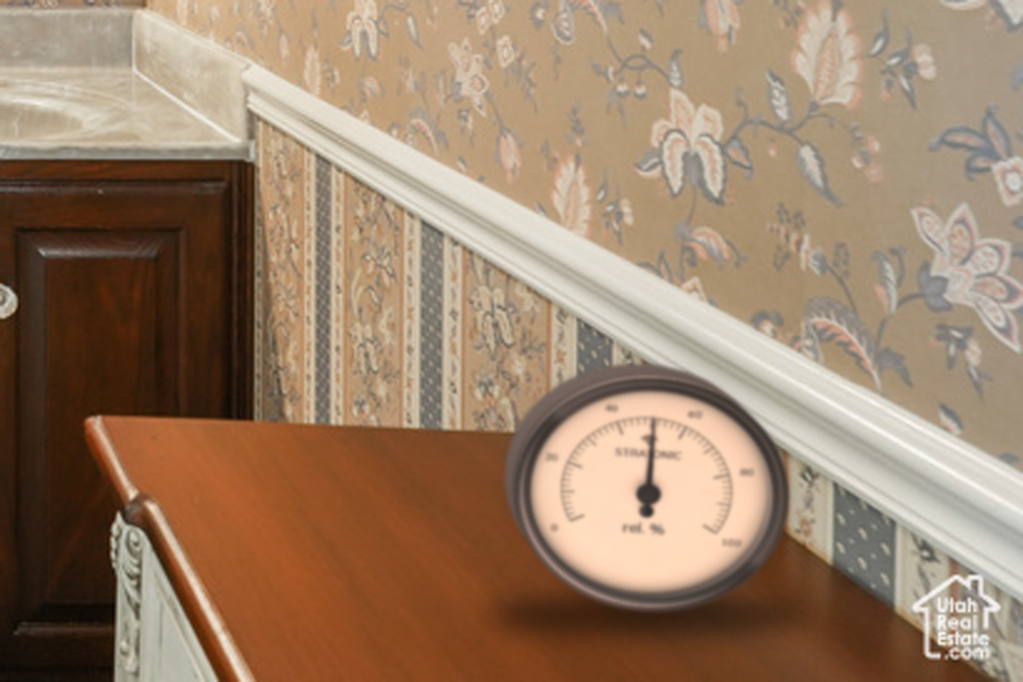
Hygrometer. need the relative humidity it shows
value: 50 %
